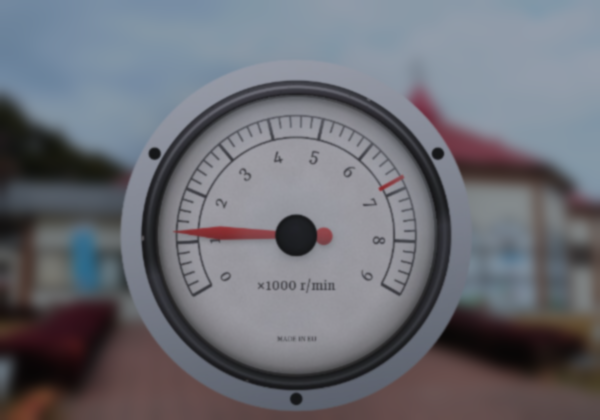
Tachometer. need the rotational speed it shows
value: 1200 rpm
